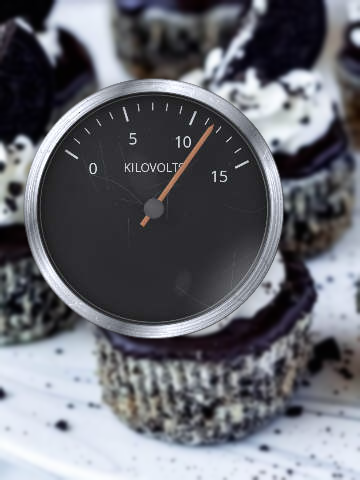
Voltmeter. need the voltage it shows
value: 11.5 kV
